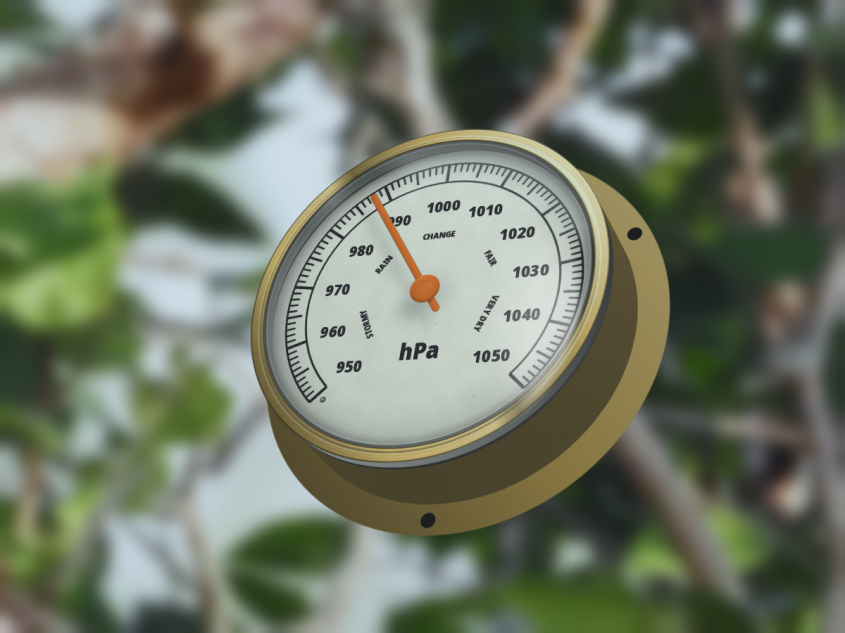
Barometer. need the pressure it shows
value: 988 hPa
